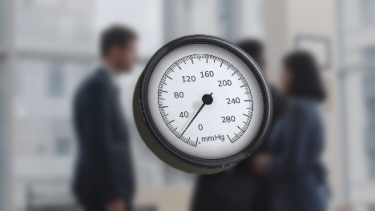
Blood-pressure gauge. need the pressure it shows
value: 20 mmHg
